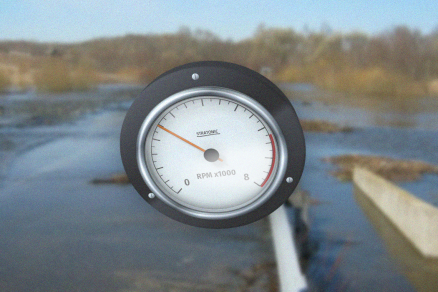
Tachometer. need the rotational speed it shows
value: 2500 rpm
